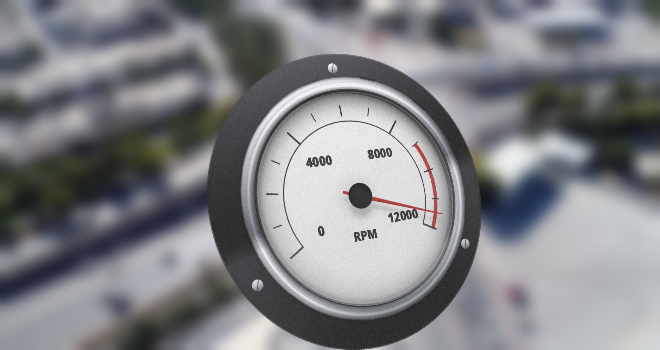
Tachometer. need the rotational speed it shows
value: 11500 rpm
